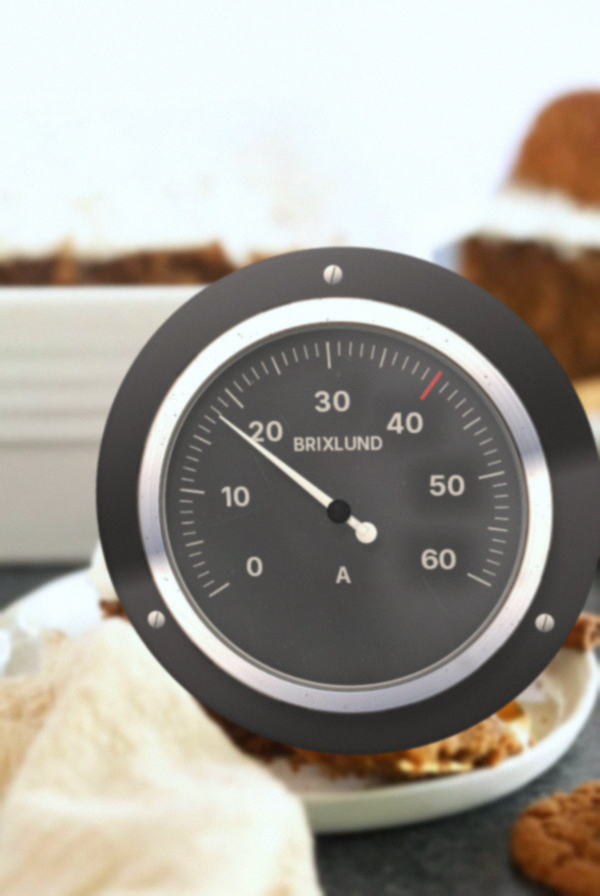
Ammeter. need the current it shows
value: 18 A
